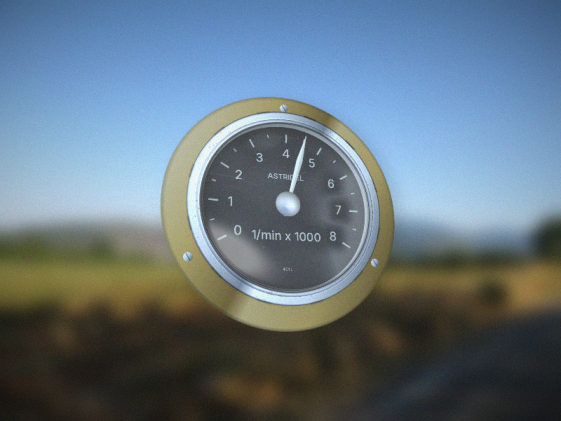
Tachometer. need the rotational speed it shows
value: 4500 rpm
